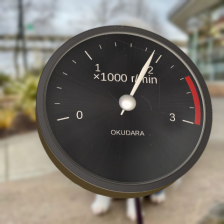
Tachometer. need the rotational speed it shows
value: 1900 rpm
